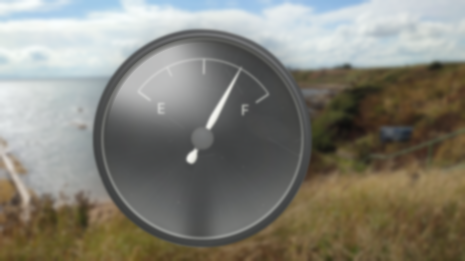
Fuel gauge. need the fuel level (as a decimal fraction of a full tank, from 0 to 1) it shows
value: 0.75
